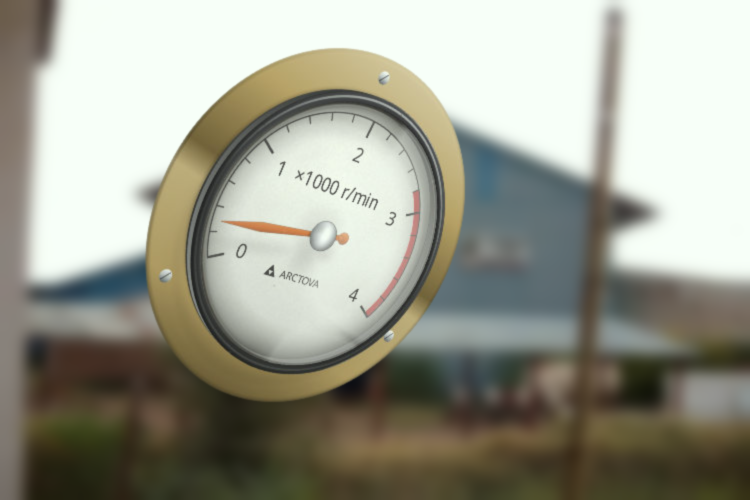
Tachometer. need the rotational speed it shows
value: 300 rpm
